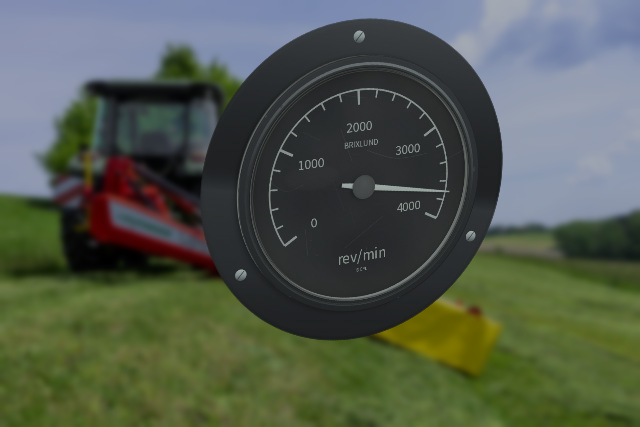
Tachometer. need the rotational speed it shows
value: 3700 rpm
